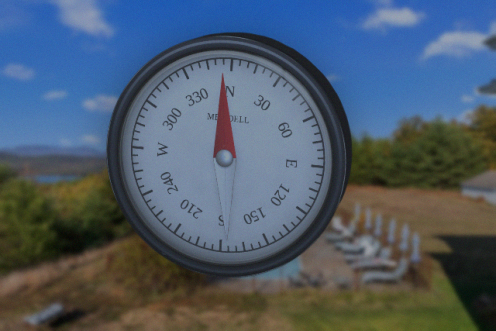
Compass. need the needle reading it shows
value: 355 °
